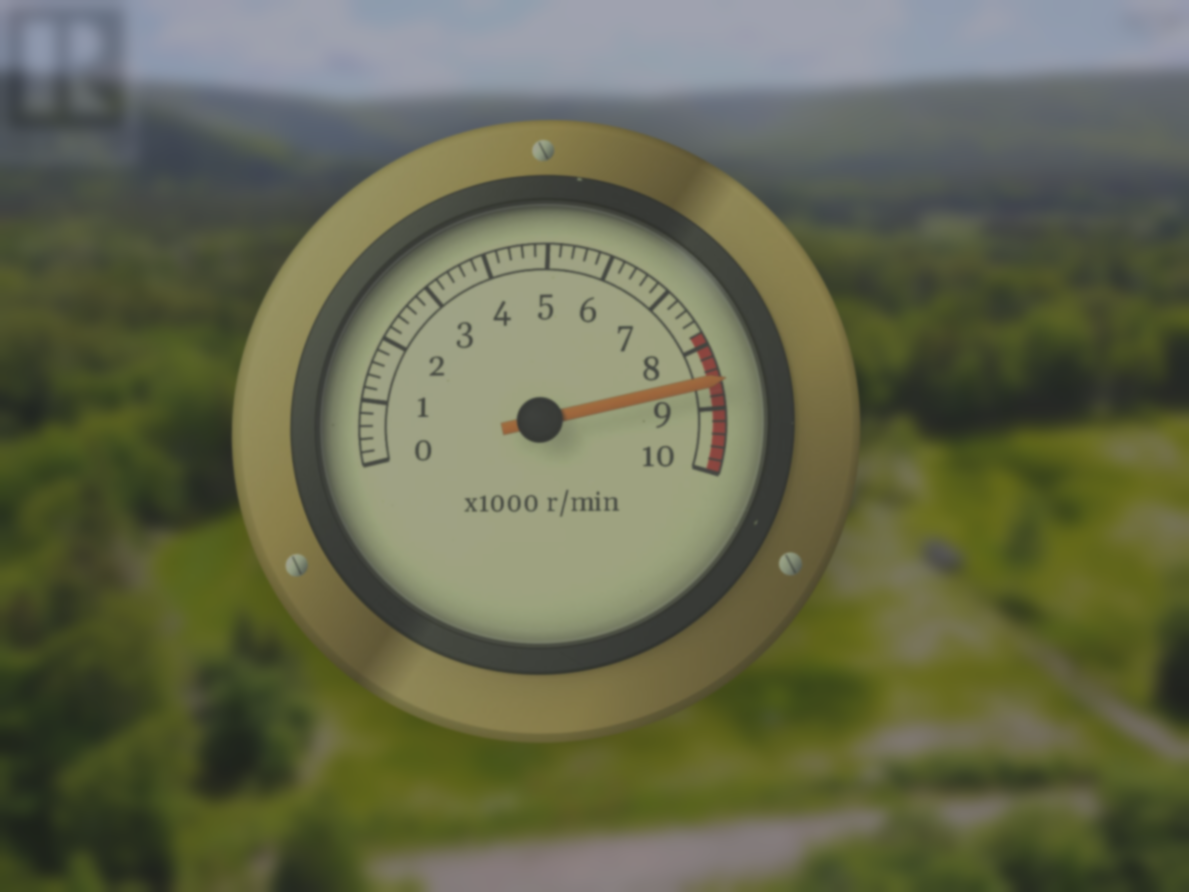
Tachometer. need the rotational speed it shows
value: 8600 rpm
